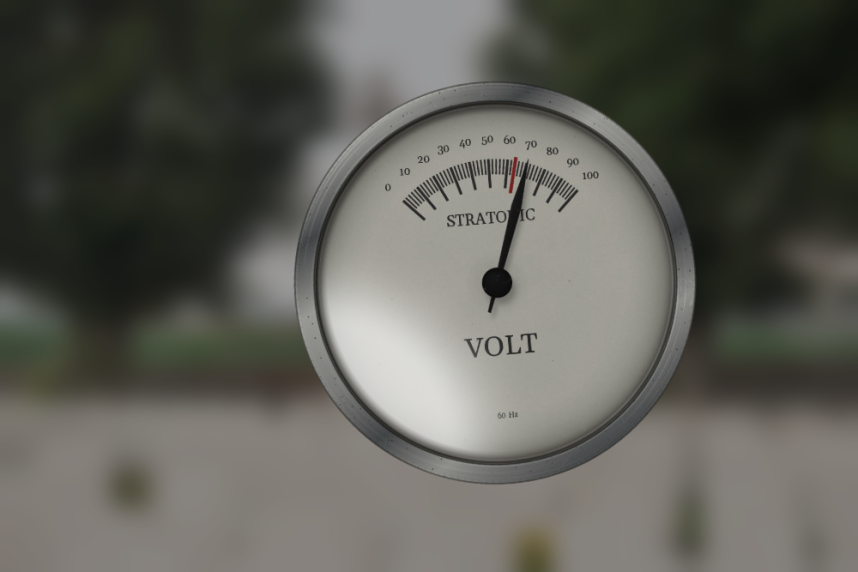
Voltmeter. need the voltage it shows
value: 70 V
